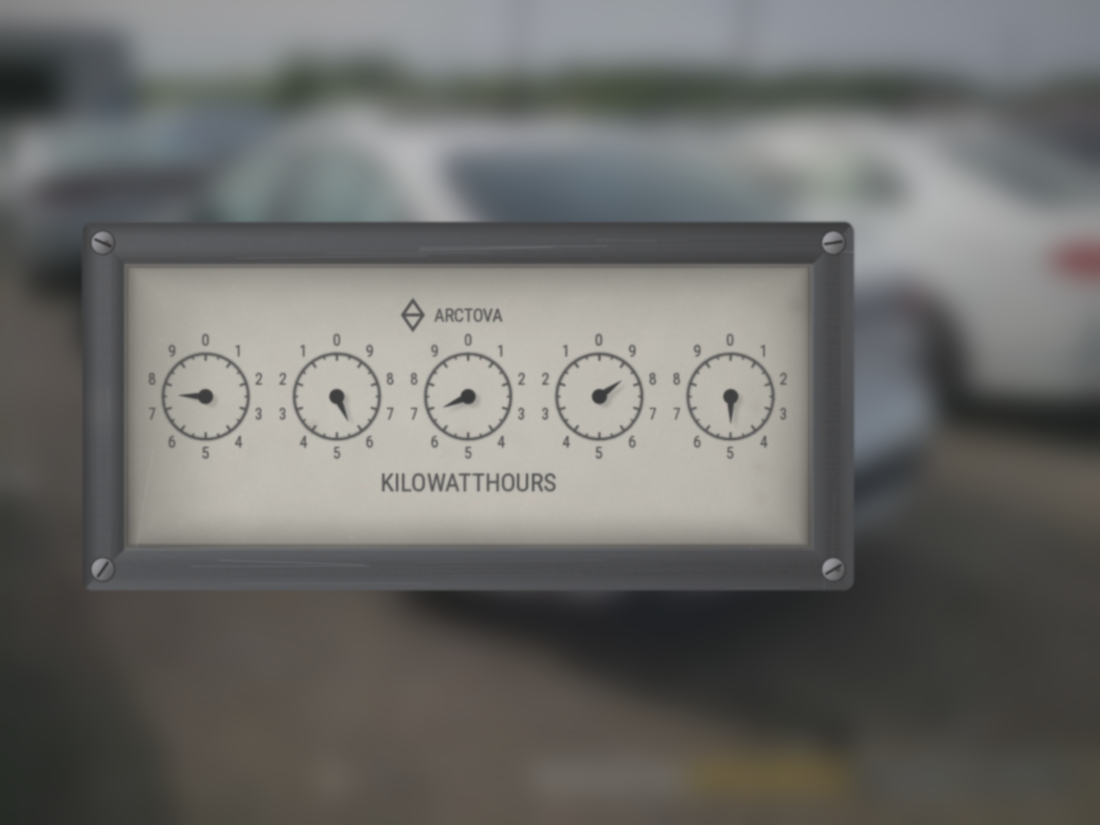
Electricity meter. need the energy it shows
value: 75685 kWh
